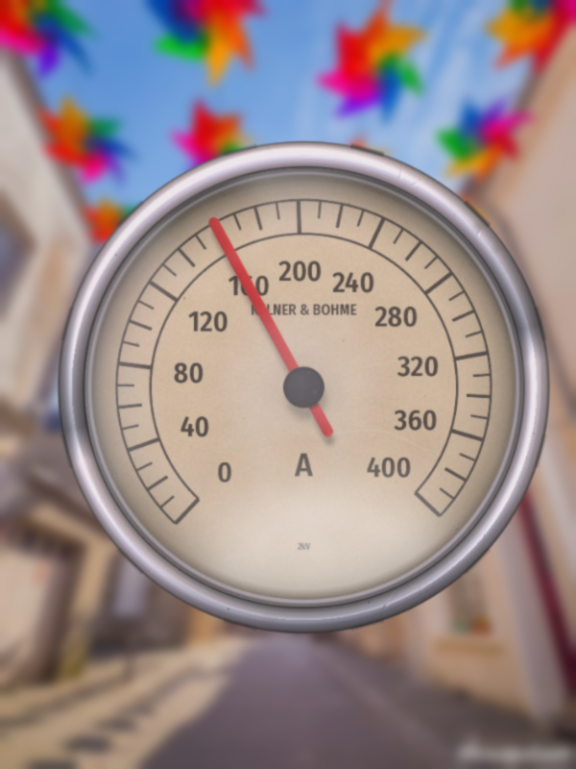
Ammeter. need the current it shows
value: 160 A
